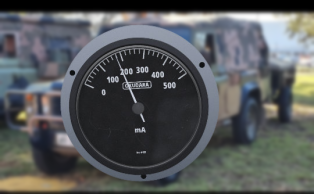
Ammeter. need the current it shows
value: 180 mA
